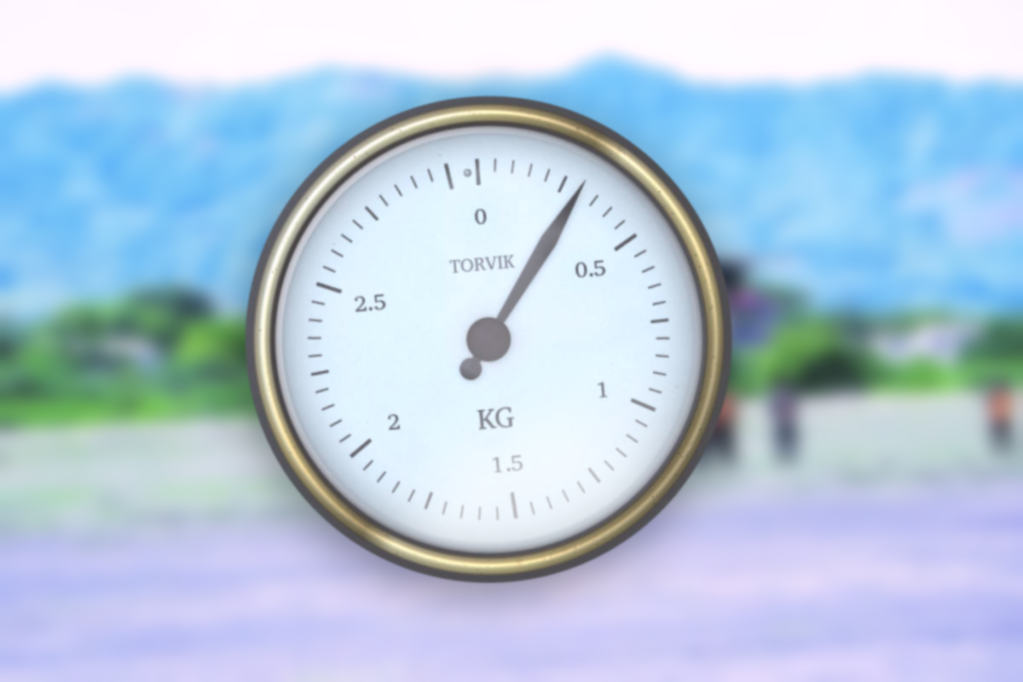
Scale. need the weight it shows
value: 0.3 kg
